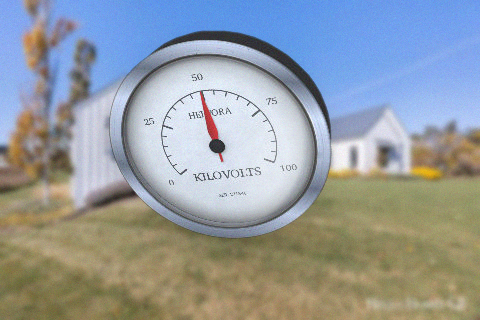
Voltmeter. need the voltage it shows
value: 50 kV
